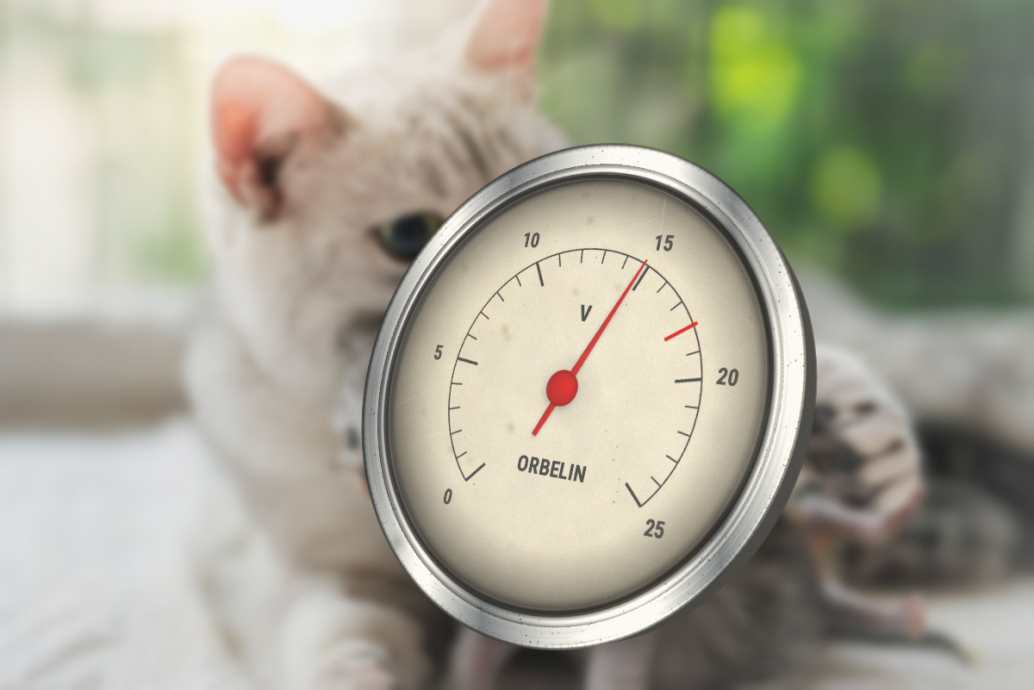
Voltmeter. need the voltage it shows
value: 15 V
